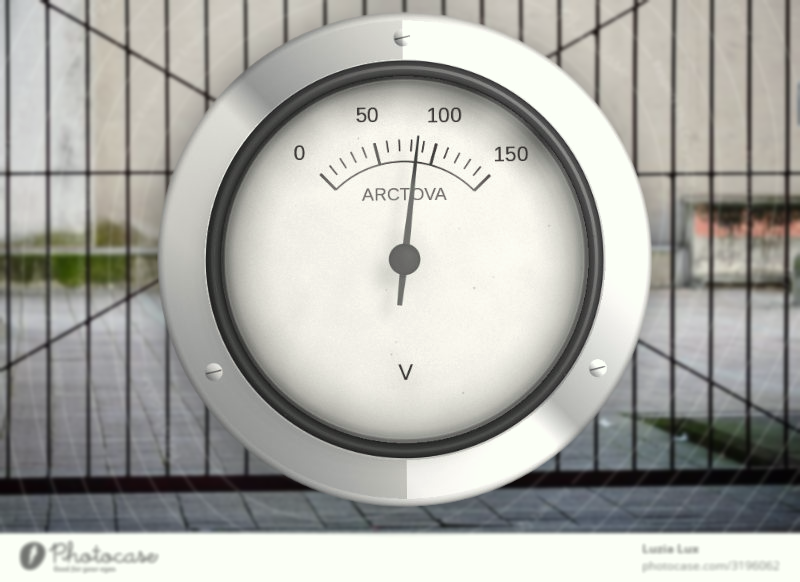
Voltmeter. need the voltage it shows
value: 85 V
